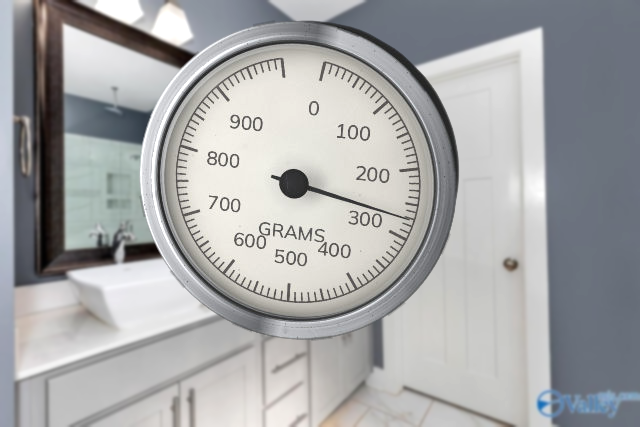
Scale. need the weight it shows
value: 270 g
